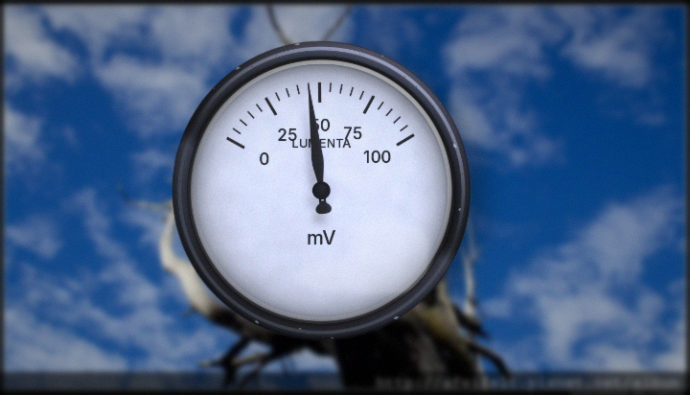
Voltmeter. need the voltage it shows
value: 45 mV
